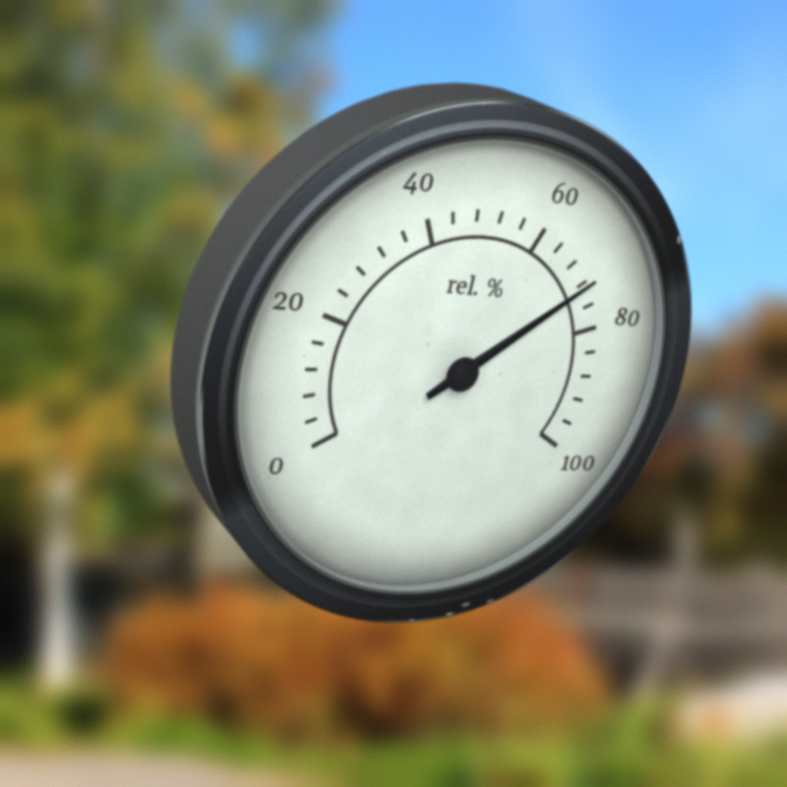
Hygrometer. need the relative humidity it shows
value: 72 %
